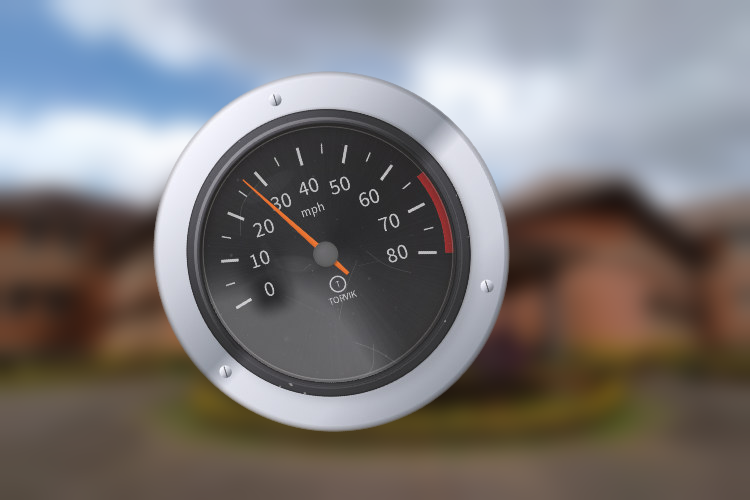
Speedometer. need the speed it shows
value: 27.5 mph
